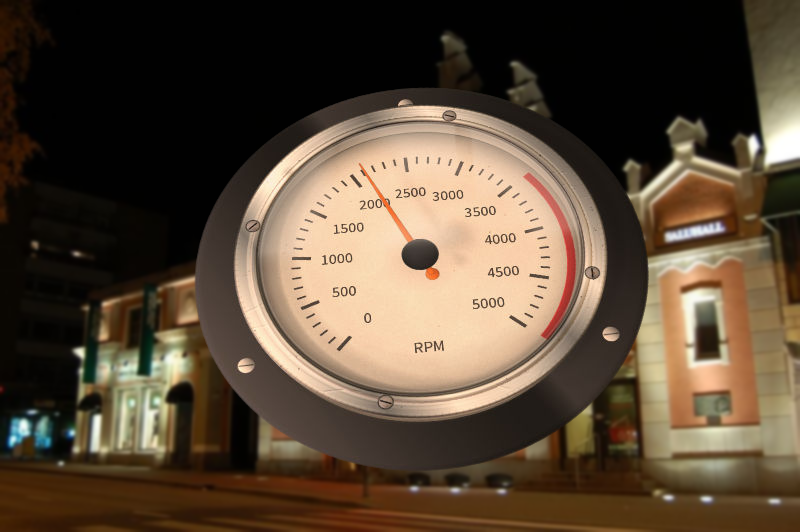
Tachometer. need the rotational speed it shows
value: 2100 rpm
